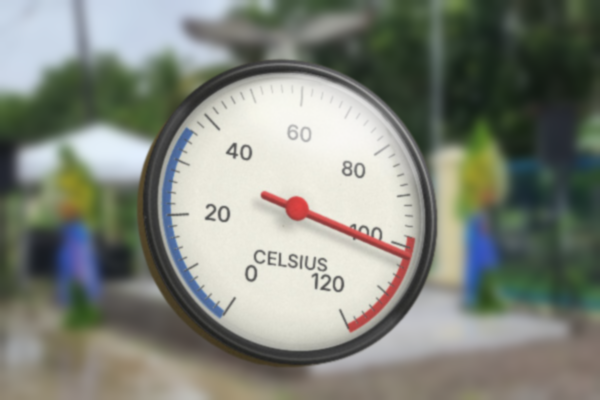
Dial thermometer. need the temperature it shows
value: 102 °C
